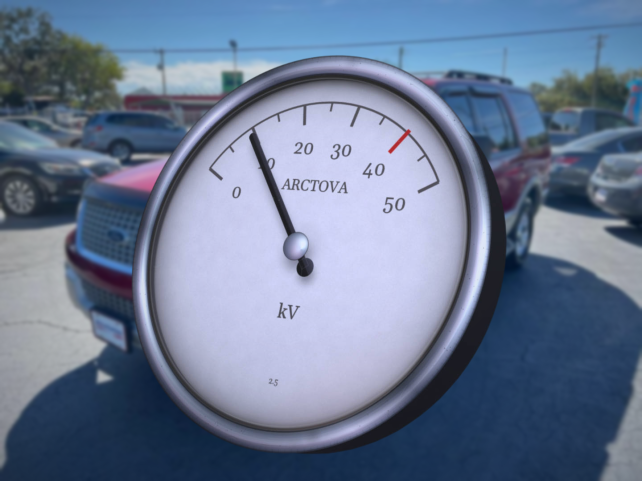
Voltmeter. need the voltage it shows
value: 10 kV
